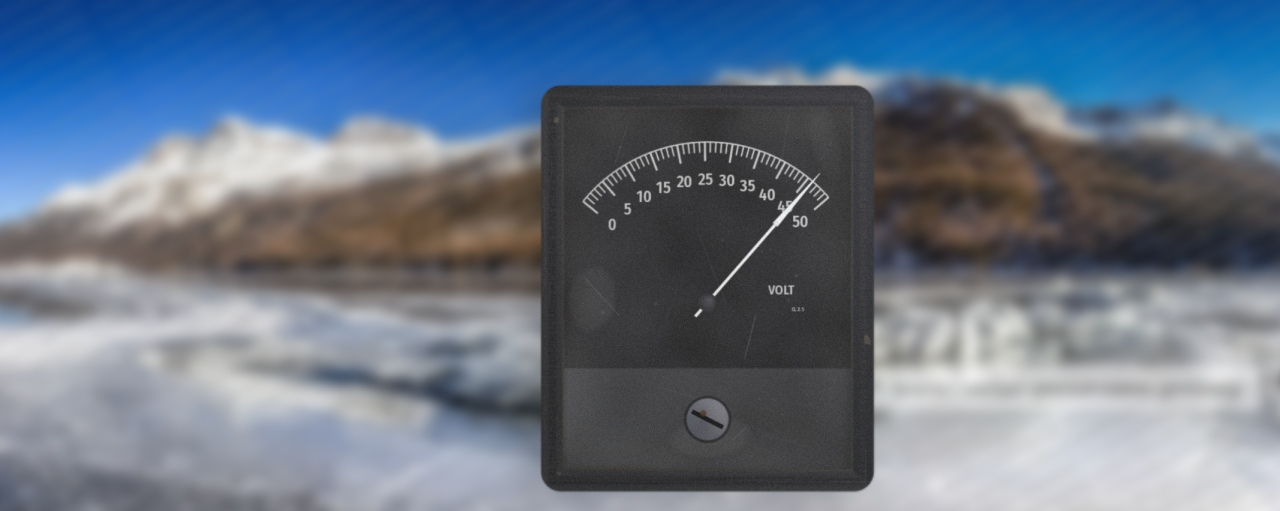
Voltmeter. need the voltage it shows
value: 46 V
